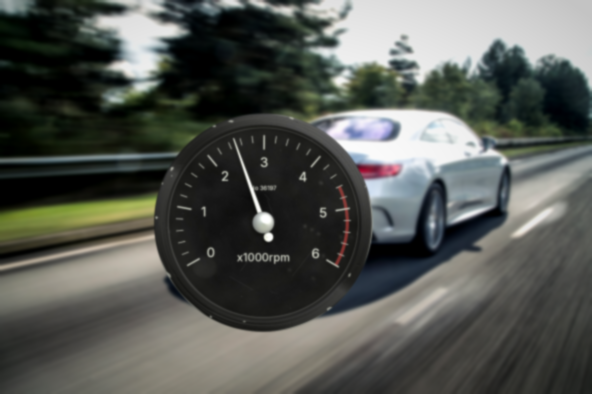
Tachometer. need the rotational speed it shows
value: 2500 rpm
